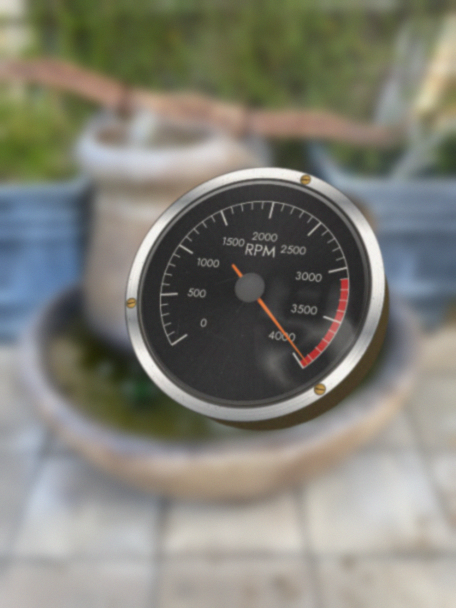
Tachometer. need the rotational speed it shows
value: 3950 rpm
